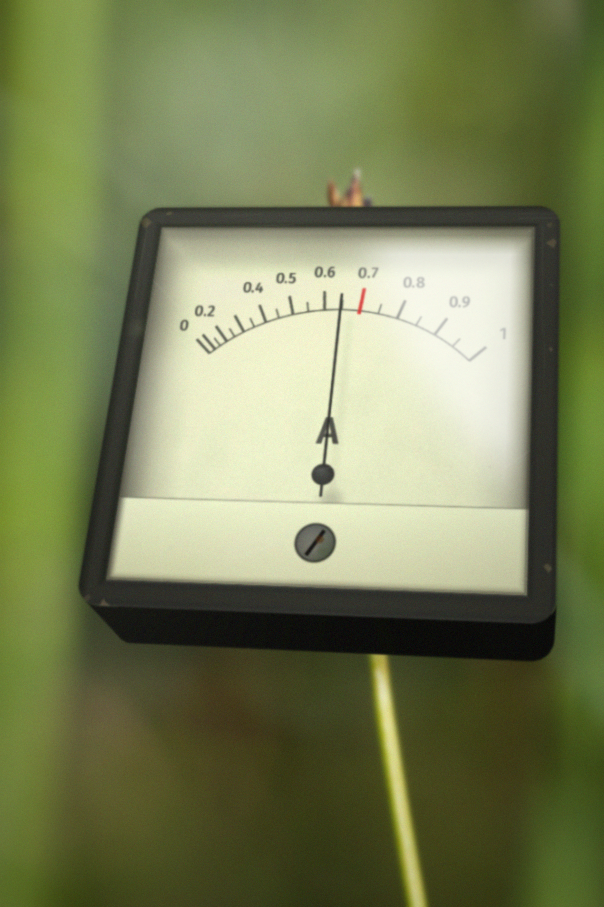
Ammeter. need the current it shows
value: 0.65 A
